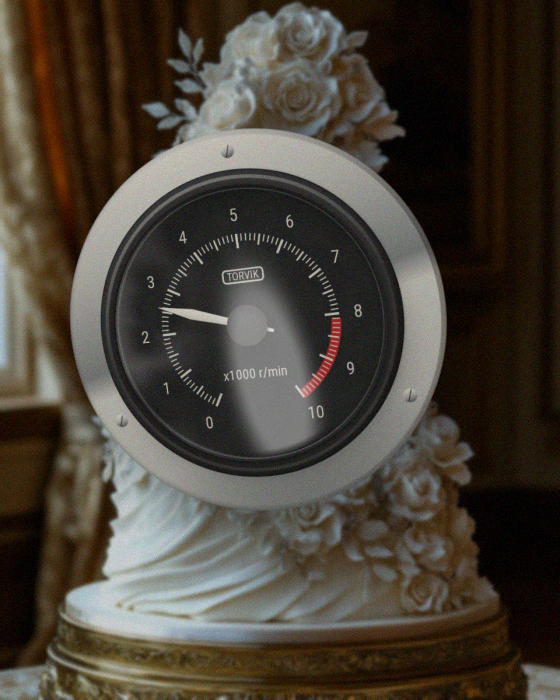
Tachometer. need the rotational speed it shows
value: 2600 rpm
